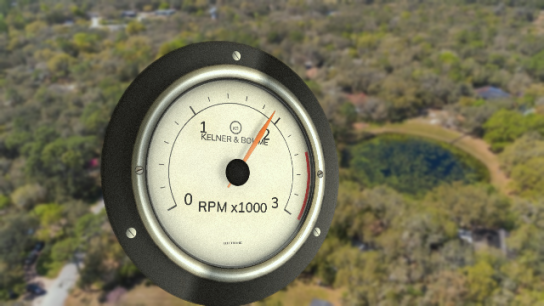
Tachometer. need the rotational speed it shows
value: 1900 rpm
